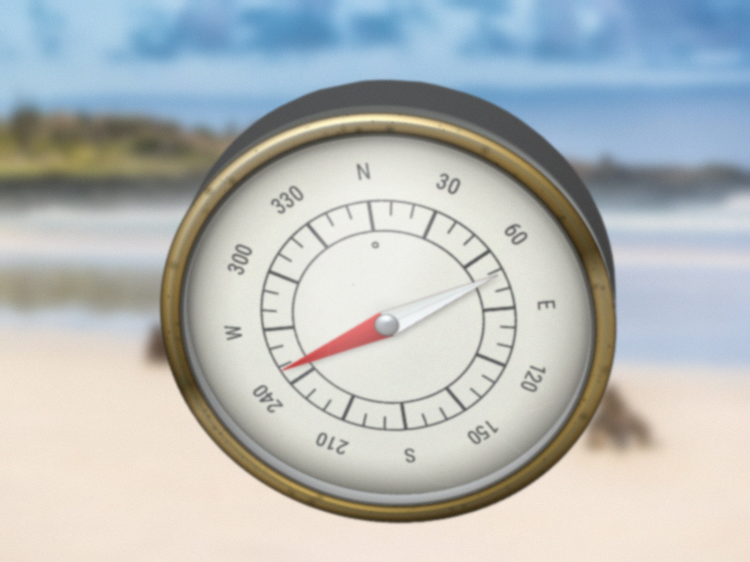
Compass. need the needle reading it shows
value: 250 °
